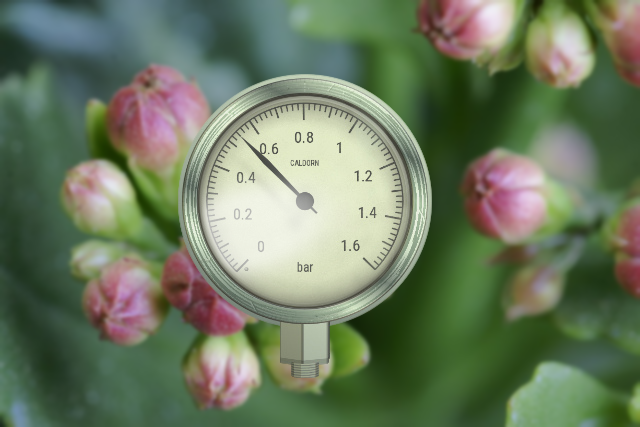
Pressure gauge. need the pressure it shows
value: 0.54 bar
